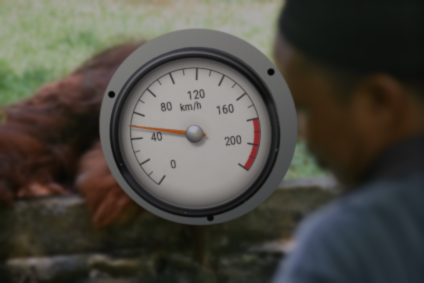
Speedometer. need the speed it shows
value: 50 km/h
